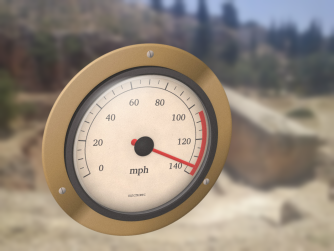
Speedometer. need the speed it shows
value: 135 mph
